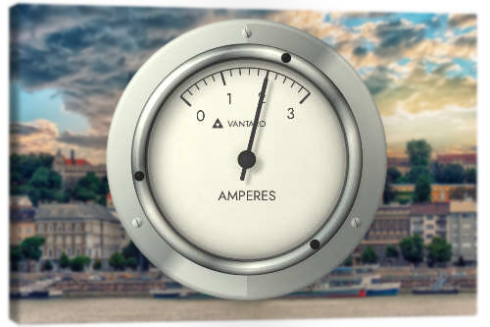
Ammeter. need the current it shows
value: 2 A
